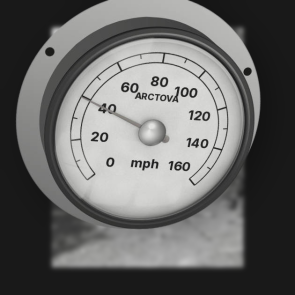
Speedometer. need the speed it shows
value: 40 mph
